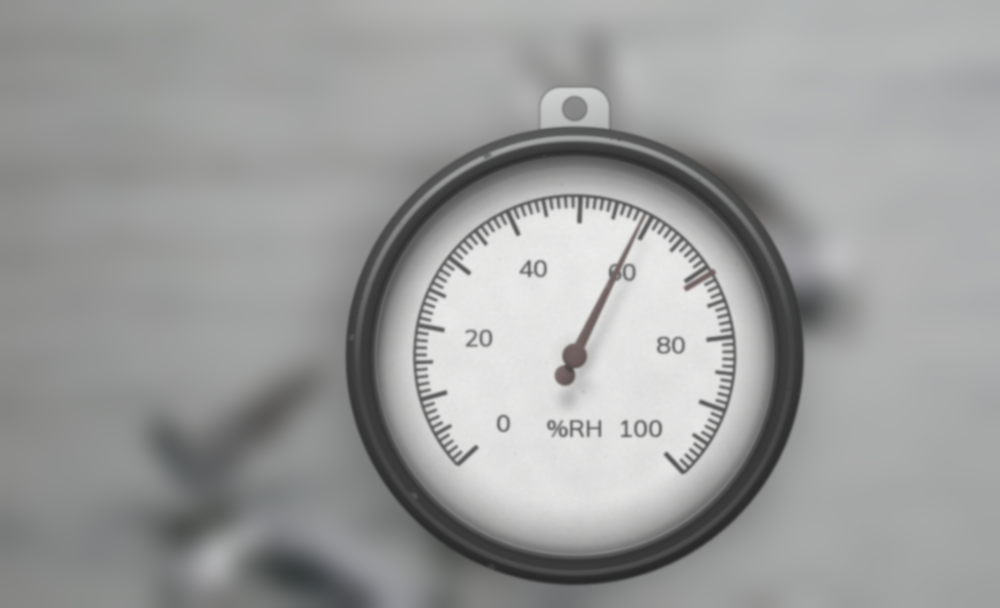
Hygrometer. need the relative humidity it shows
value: 59 %
